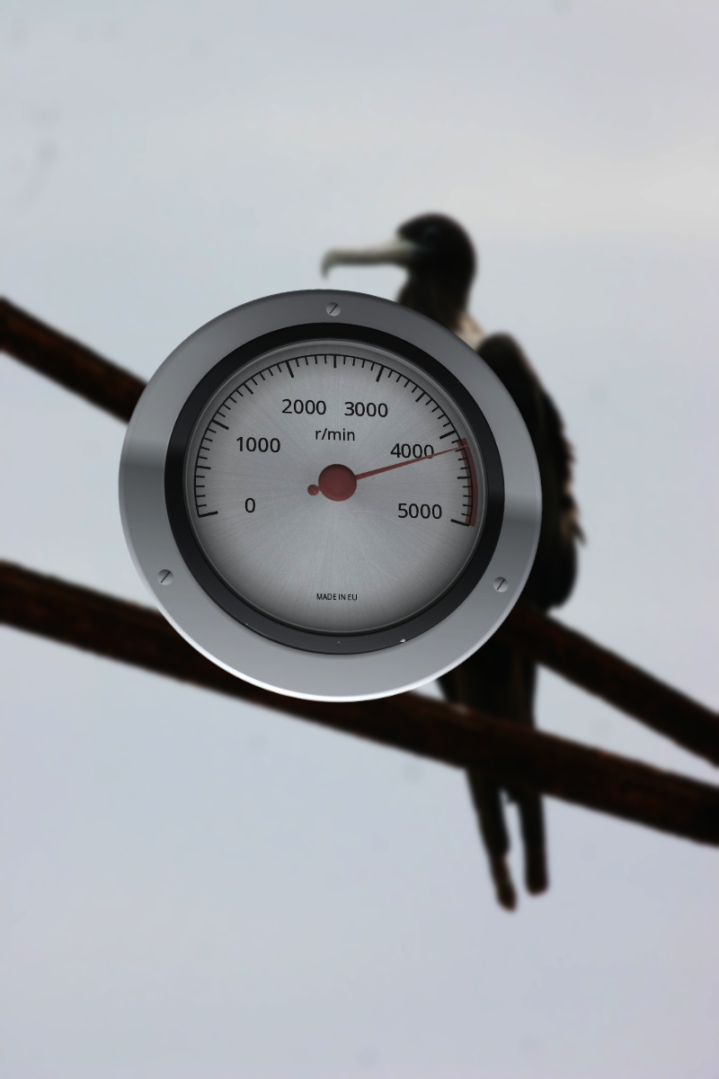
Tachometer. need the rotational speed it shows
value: 4200 rpm
